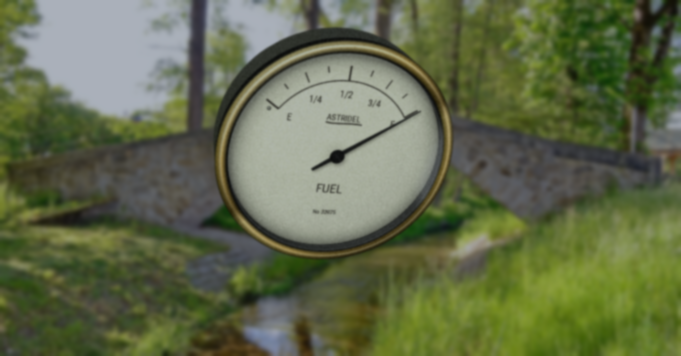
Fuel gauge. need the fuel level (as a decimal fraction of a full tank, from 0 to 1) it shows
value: 1
